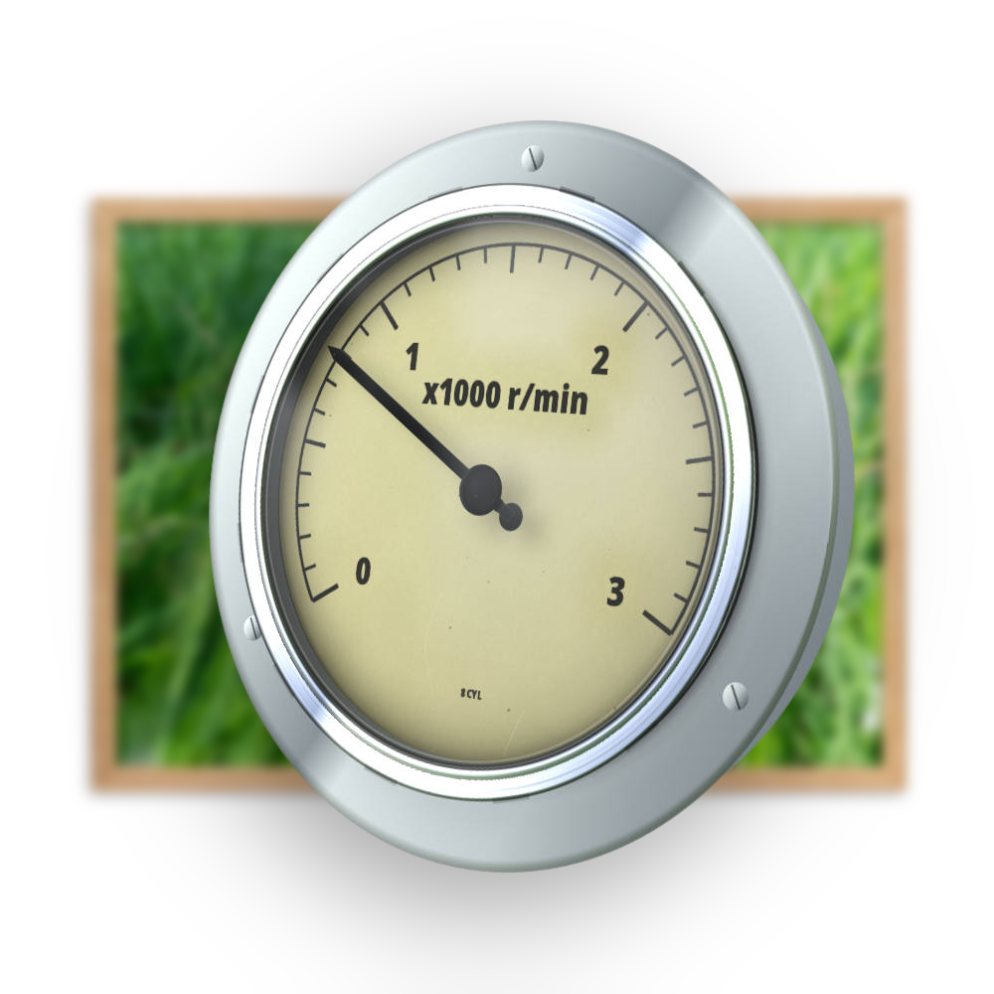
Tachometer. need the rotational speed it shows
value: 800 rpm
